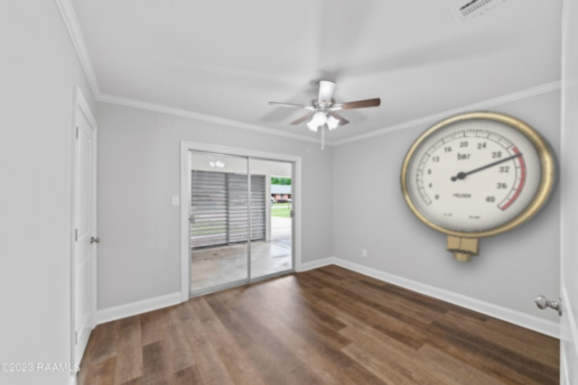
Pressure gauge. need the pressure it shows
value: 30 bar
